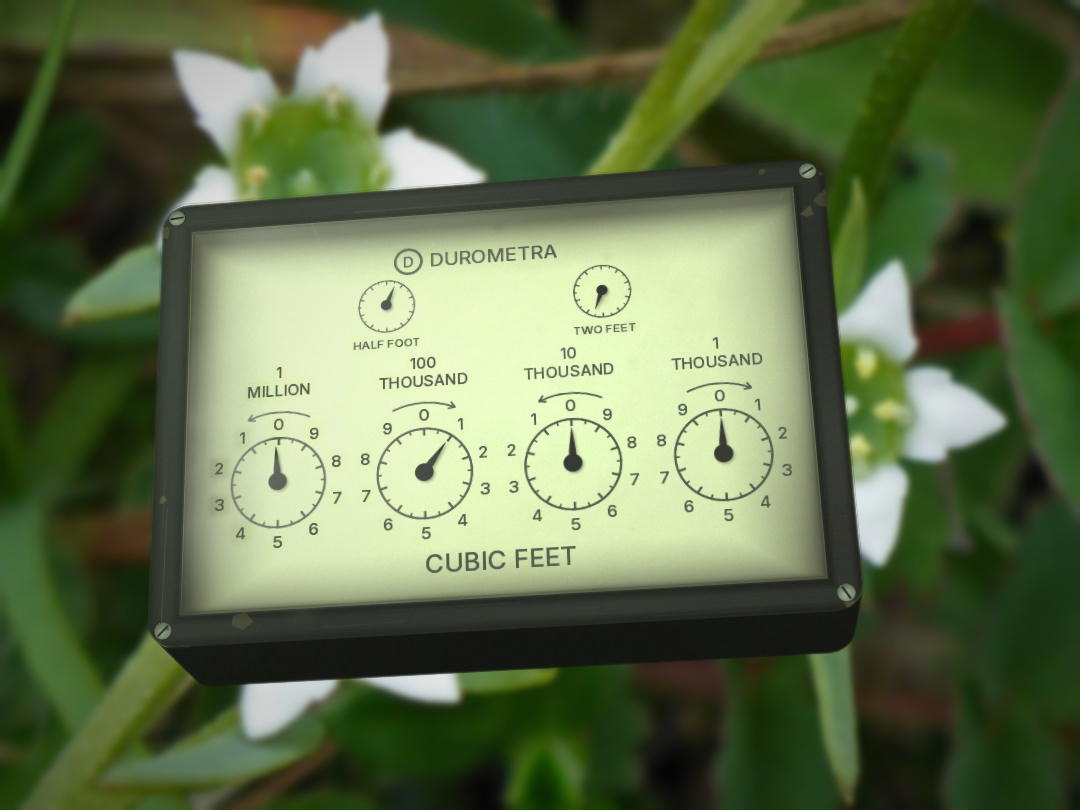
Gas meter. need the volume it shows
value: 10000 ft³
